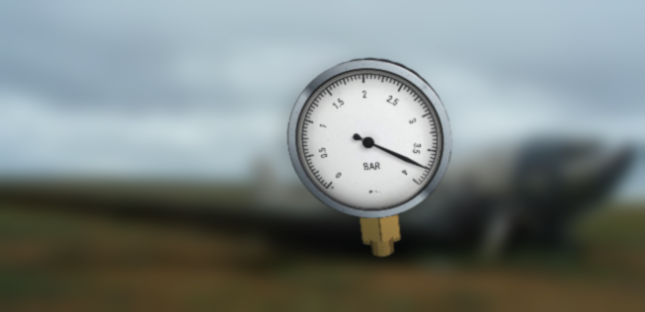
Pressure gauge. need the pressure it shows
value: 3.75 bar
